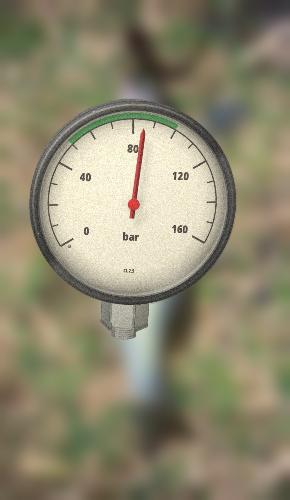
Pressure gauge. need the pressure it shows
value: 85 bar
